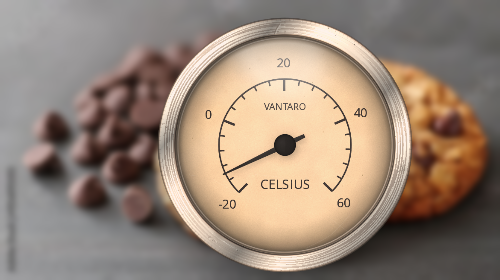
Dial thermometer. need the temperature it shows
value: -14 °C
